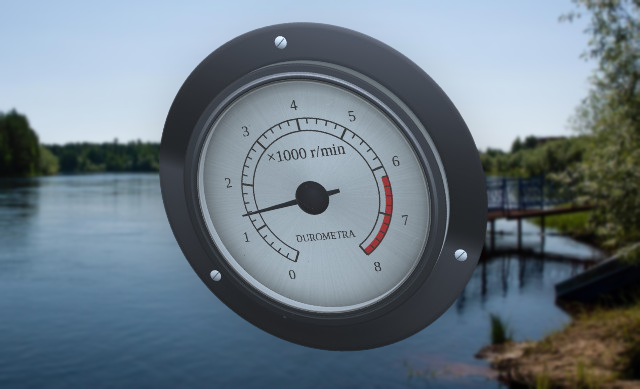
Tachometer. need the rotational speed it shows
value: 1400 rpm
